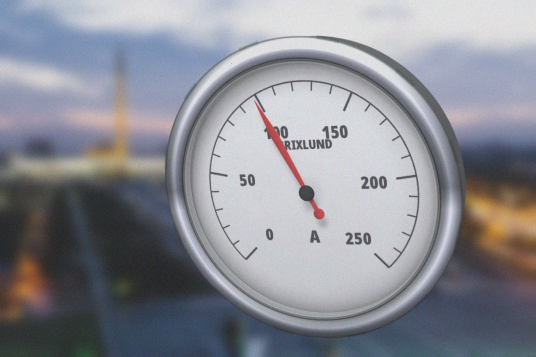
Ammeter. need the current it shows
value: 100 A
